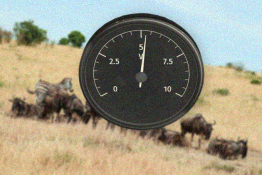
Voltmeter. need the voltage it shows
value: 5.25 V
